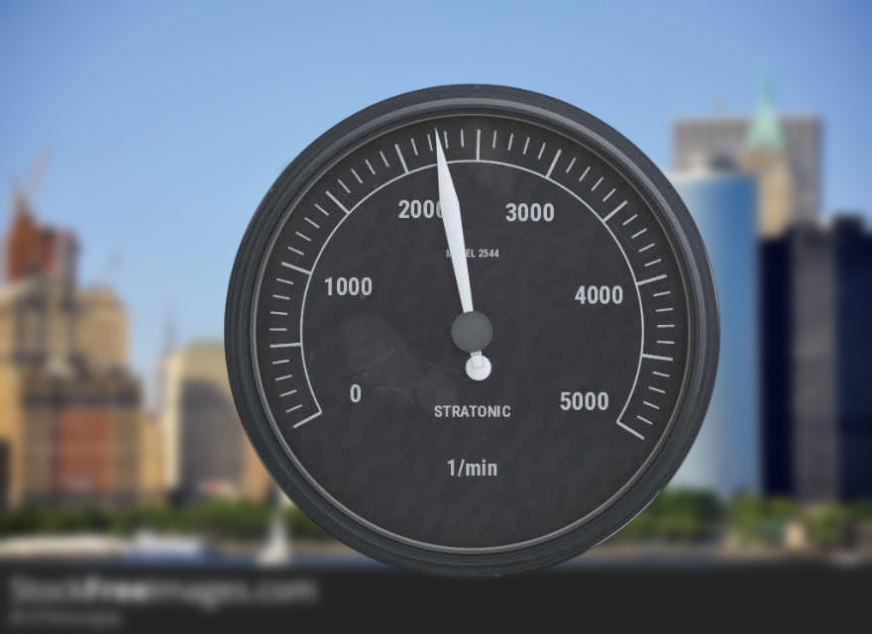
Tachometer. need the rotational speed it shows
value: 2250 rpm
